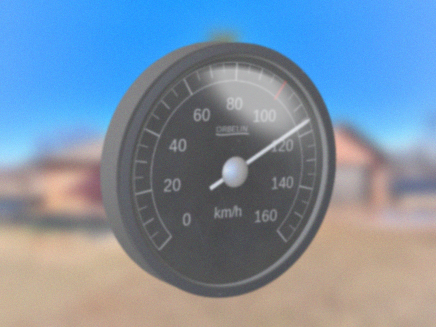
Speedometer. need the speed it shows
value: 115 km/h
